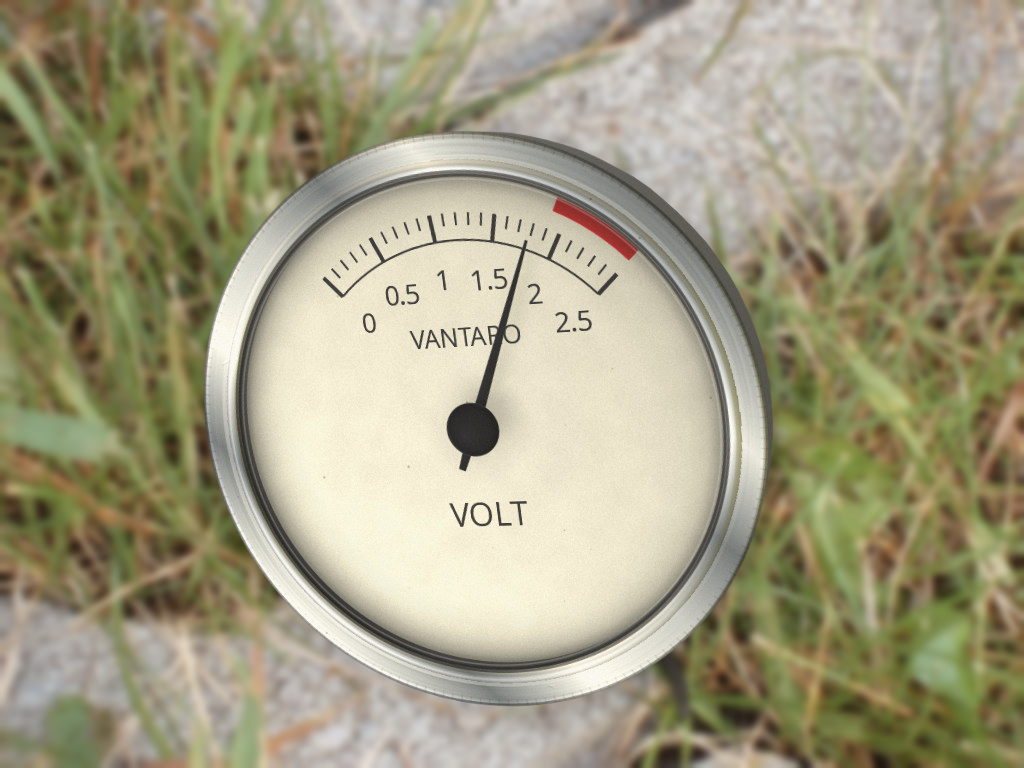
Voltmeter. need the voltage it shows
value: 1.8 V
